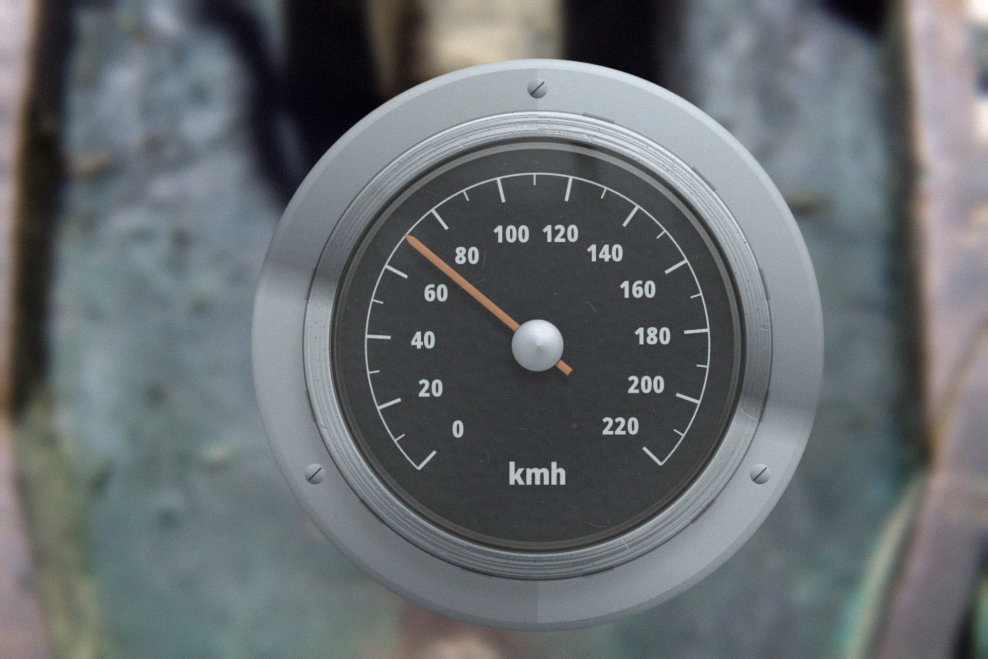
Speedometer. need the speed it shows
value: 70 km/h
